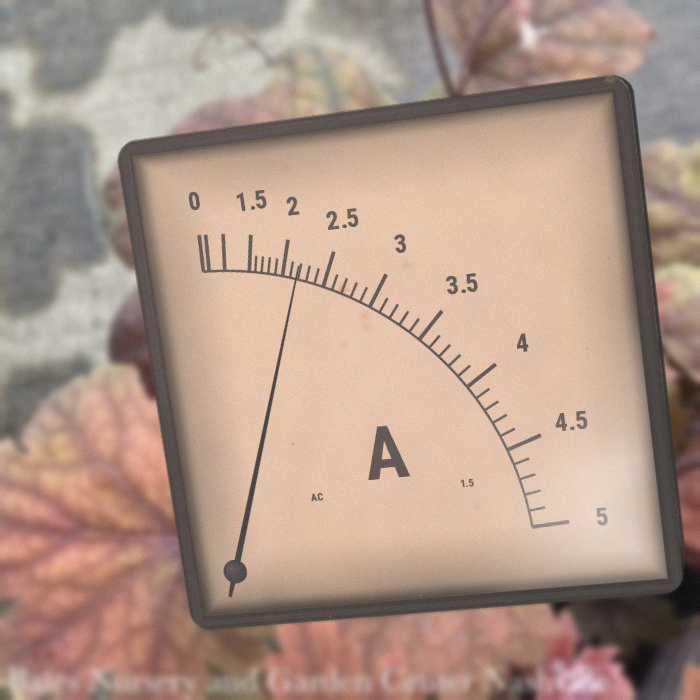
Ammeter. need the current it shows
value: 2.2 A
